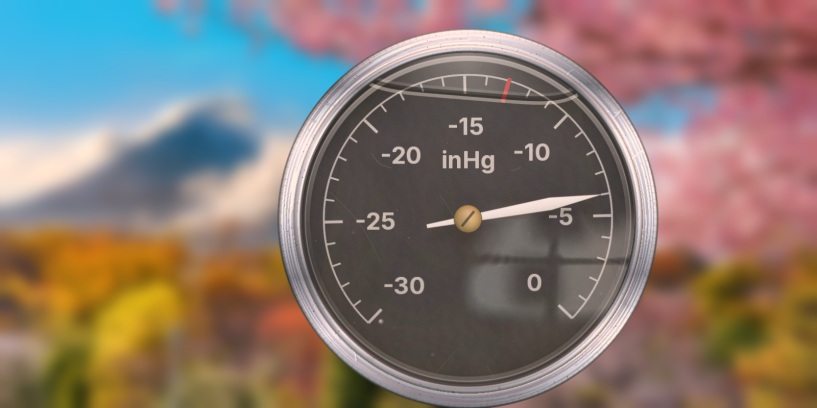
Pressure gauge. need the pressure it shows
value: -6 inHg
